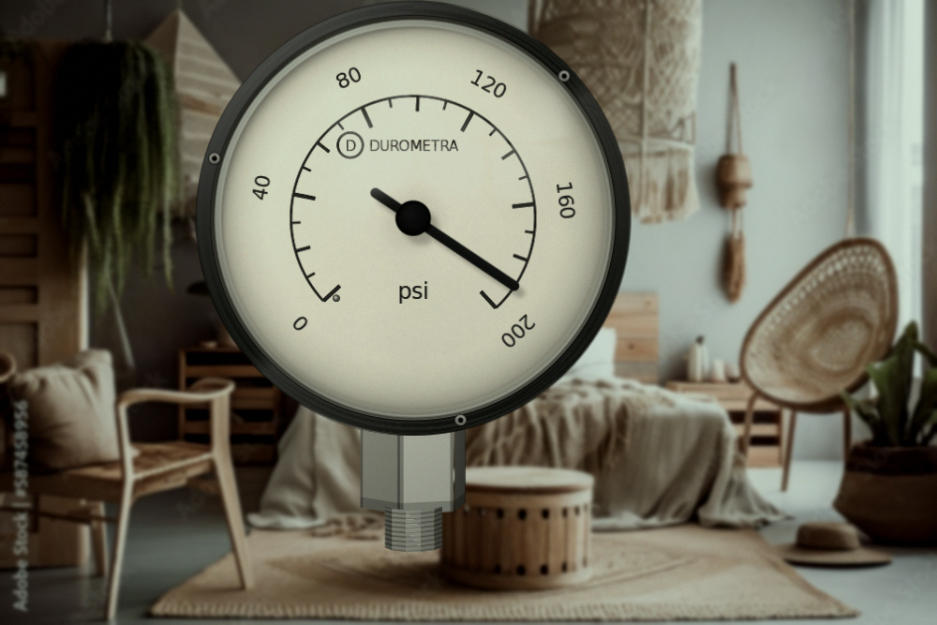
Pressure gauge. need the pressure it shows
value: 190 psi
